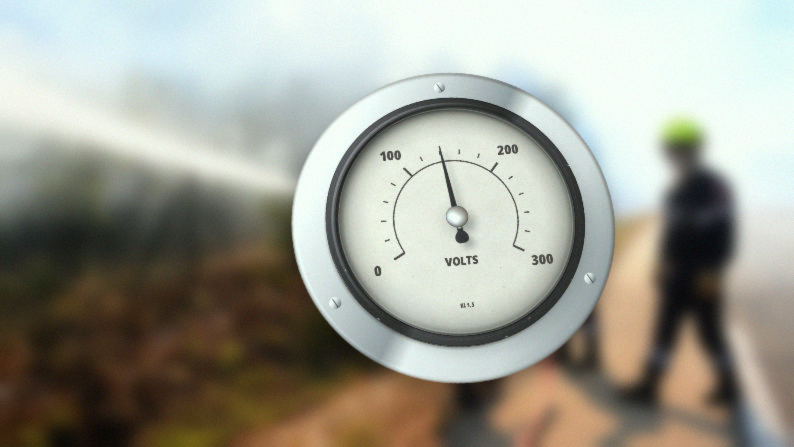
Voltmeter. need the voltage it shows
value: 140 V
